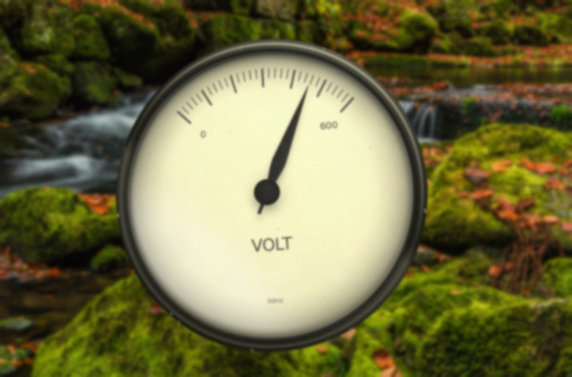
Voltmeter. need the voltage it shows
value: 460 V
